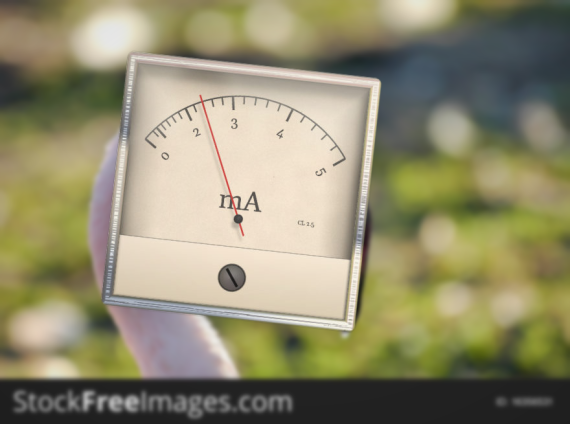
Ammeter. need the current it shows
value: 2.4 mA
